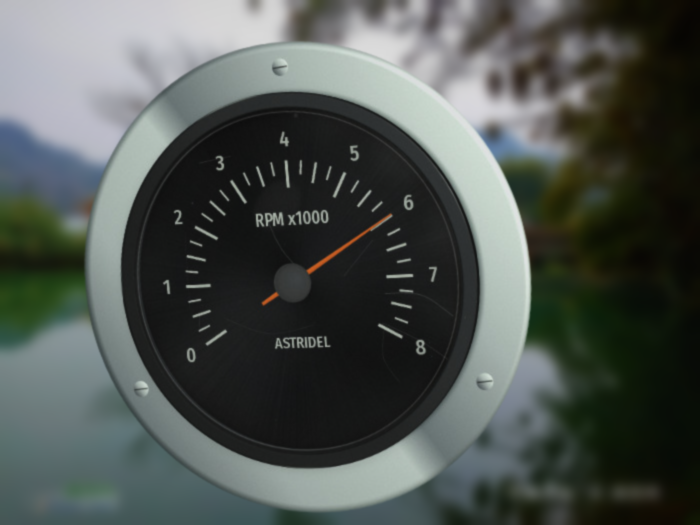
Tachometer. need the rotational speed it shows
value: 6000 rpm
